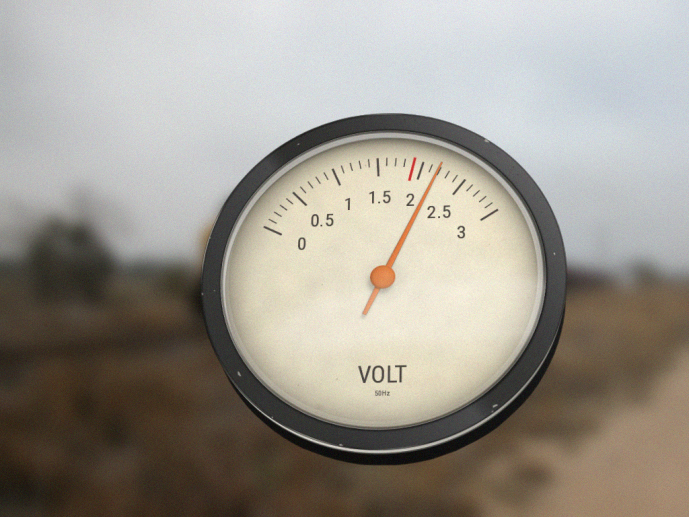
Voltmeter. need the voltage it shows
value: 2.2 V
